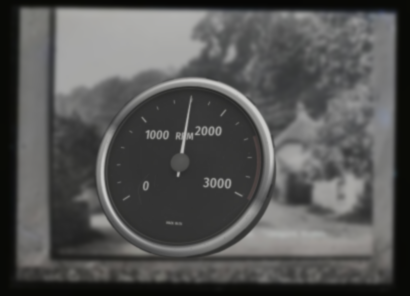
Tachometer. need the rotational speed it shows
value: 1600 rpm
